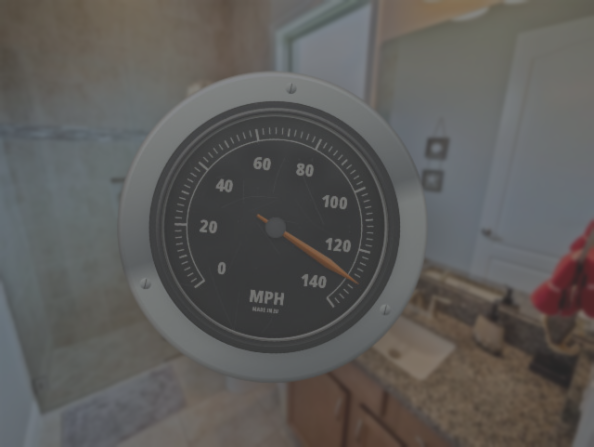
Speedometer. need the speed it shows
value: 130 mph
